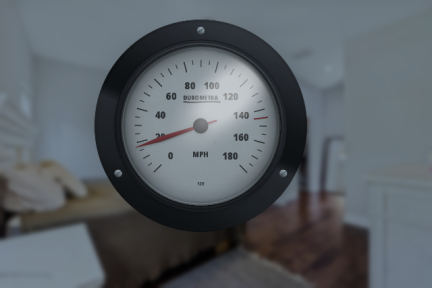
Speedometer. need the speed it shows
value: 17.5 mph
